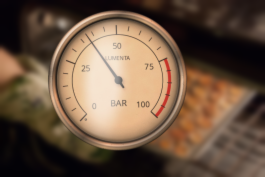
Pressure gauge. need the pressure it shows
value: 37.5 bar
